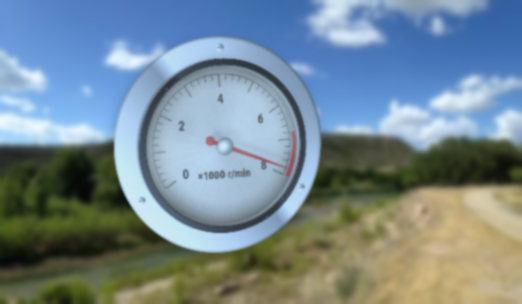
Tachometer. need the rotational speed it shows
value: 7800 rpm
